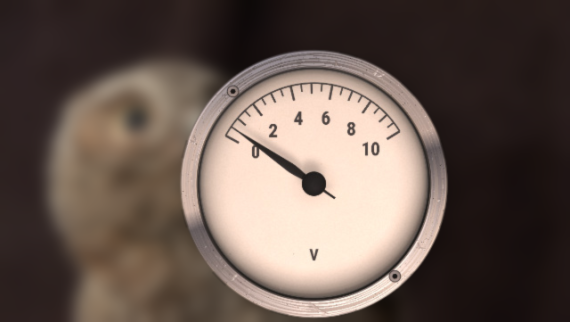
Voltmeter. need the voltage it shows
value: 0.5 V
